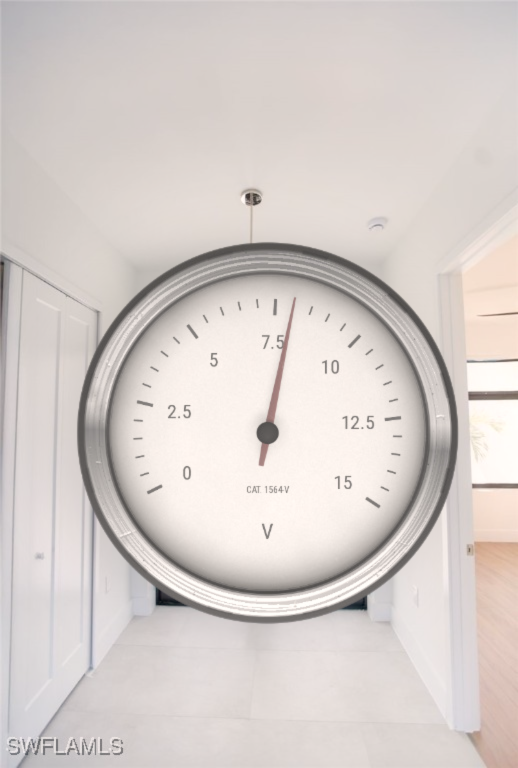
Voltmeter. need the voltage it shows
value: 8 V
